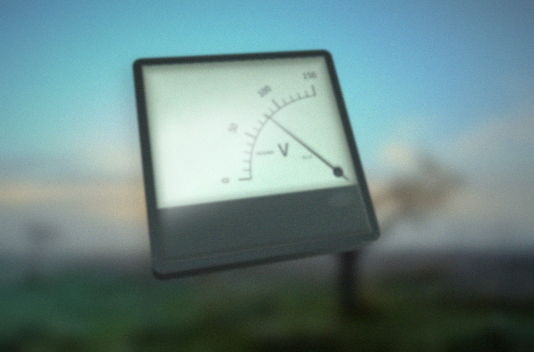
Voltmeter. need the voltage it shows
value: 80 V
